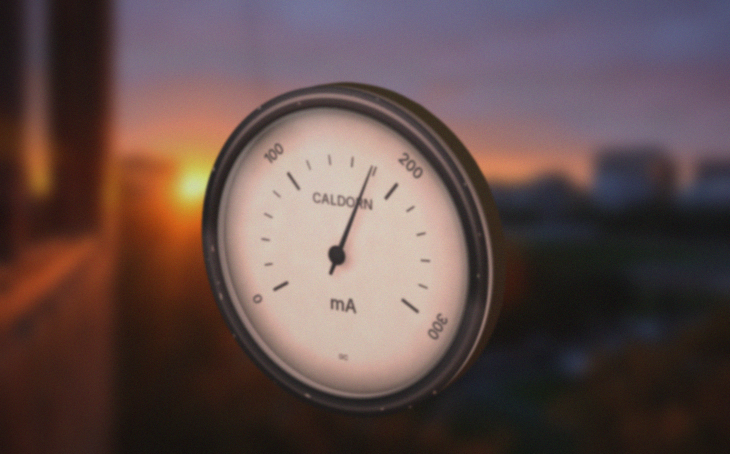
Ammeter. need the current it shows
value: 180 mA
